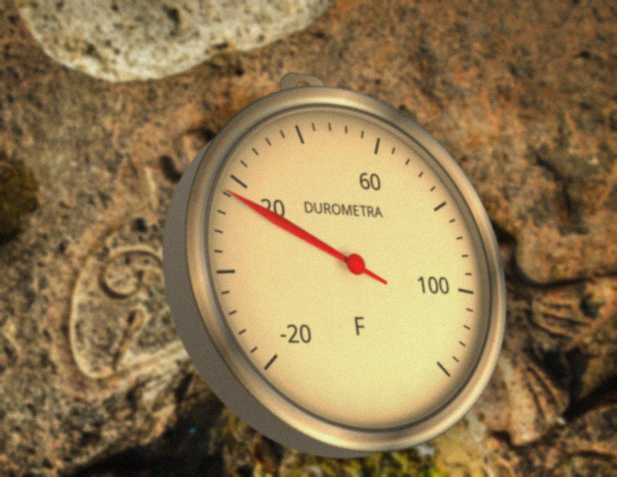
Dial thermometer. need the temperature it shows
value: 16 °F
